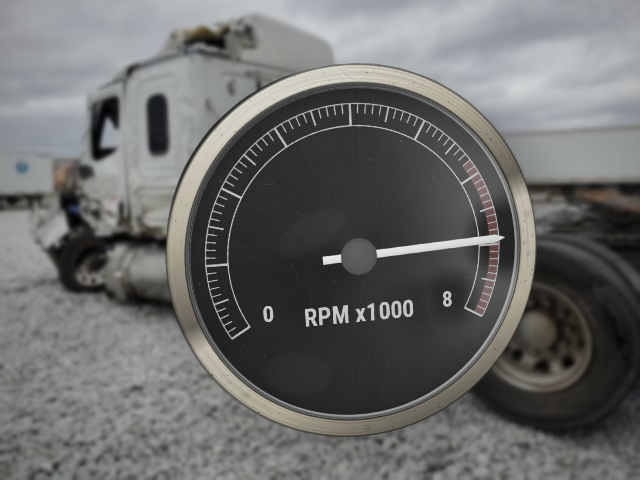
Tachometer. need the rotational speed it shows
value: 6900 rpm
